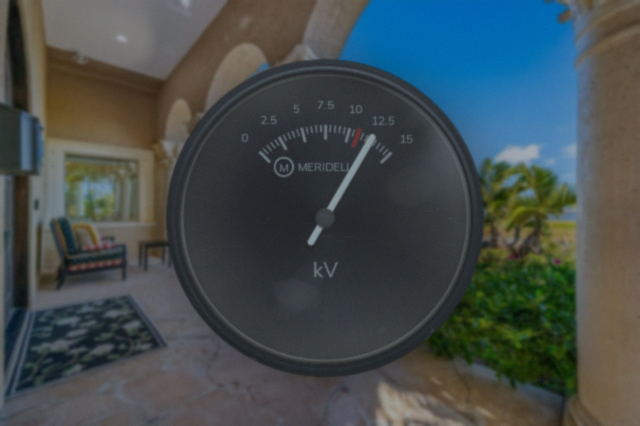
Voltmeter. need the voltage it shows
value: 12.5 kV
